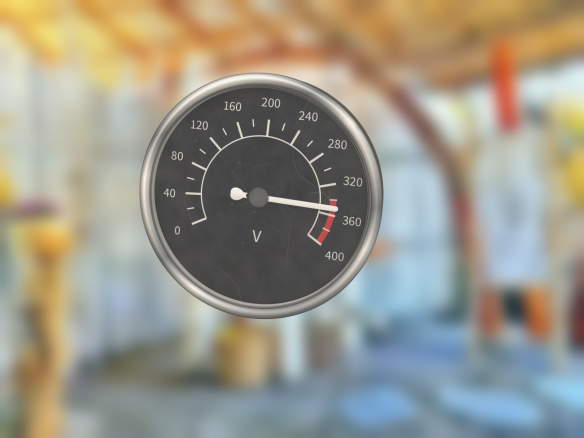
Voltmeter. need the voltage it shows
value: 350 V
